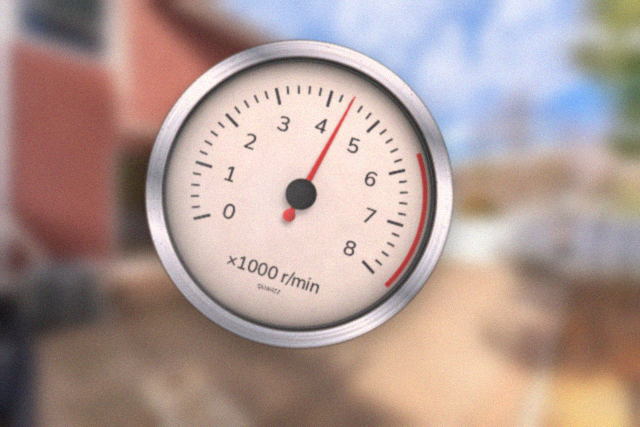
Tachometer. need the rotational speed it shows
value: 4400 rpm
